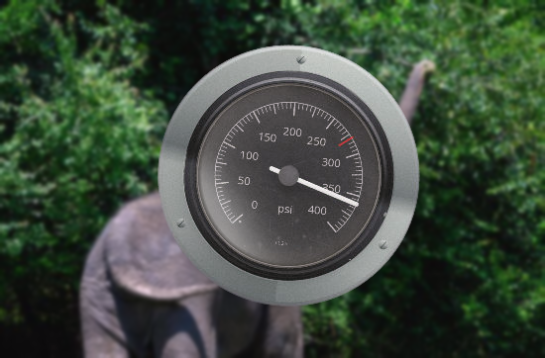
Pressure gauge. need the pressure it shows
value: 360 psi
